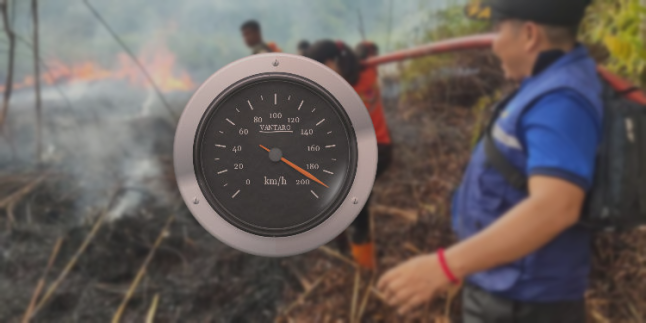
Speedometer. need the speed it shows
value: 190 km/h
